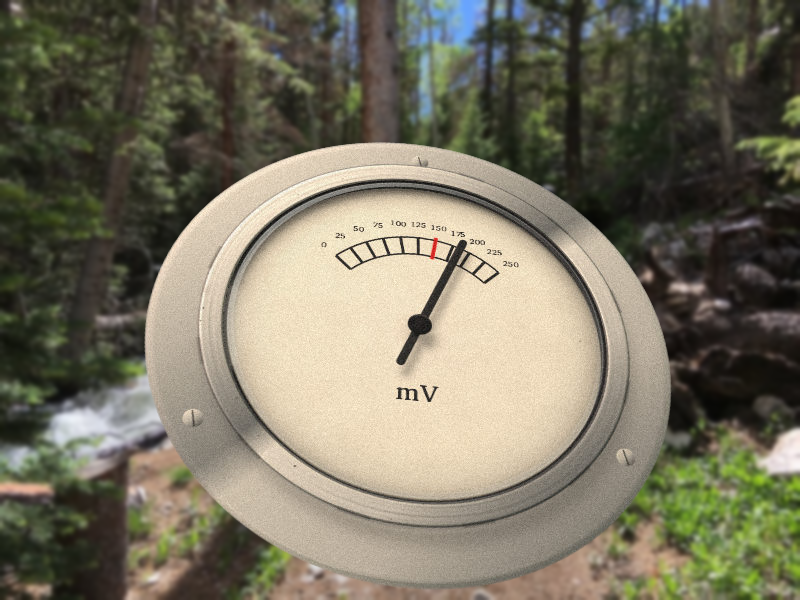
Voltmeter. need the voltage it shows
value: 187.5 mV
